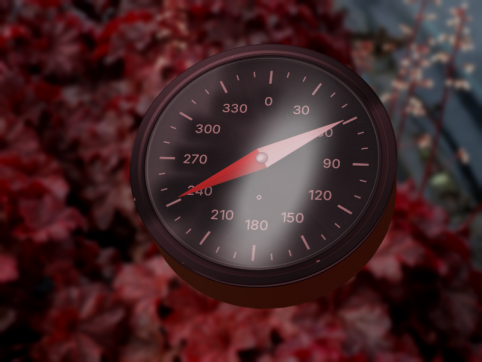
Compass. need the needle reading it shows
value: 240 °
